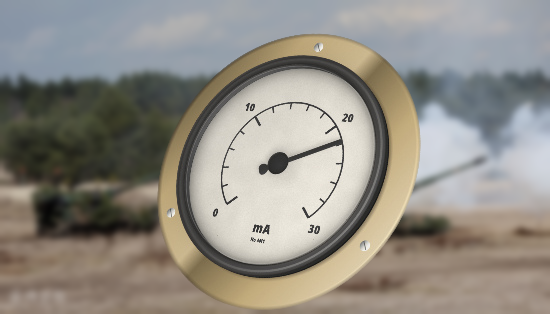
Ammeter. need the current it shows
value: 22 mA
